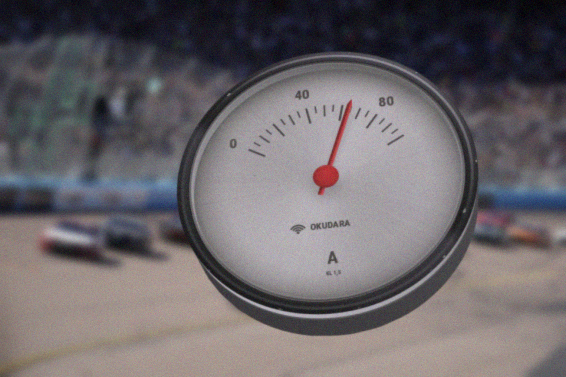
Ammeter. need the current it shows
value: 65 A
